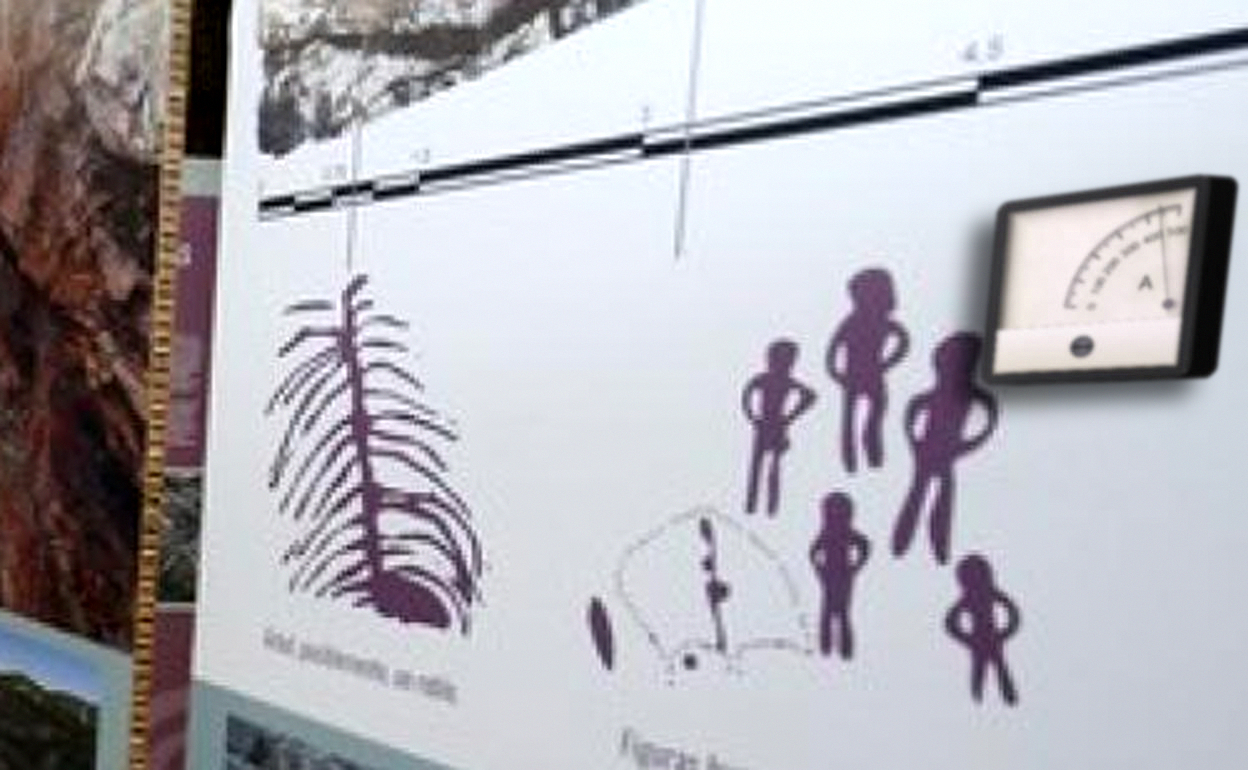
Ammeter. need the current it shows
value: 450 A
